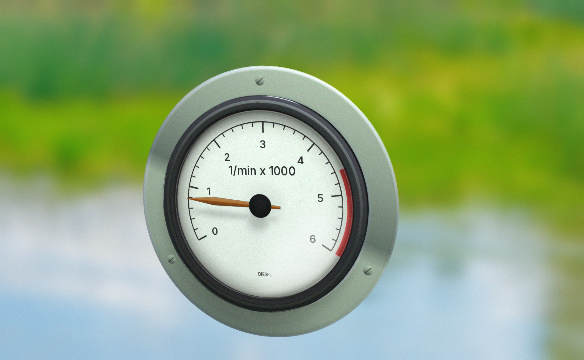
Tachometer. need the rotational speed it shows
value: 800 rpm
